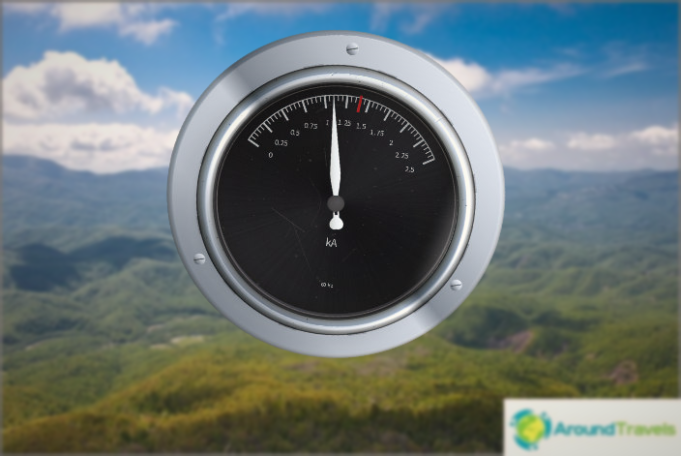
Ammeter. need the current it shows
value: 1.1 kA
